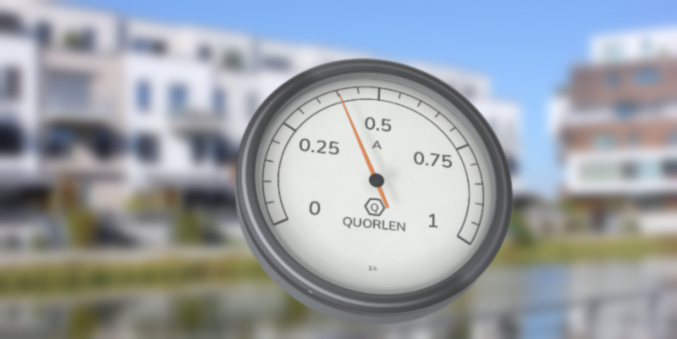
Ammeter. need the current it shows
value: 0.4 A
